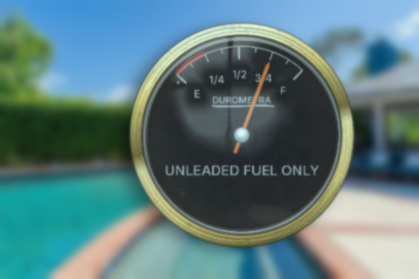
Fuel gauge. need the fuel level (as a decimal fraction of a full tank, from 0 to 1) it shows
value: 0.75
